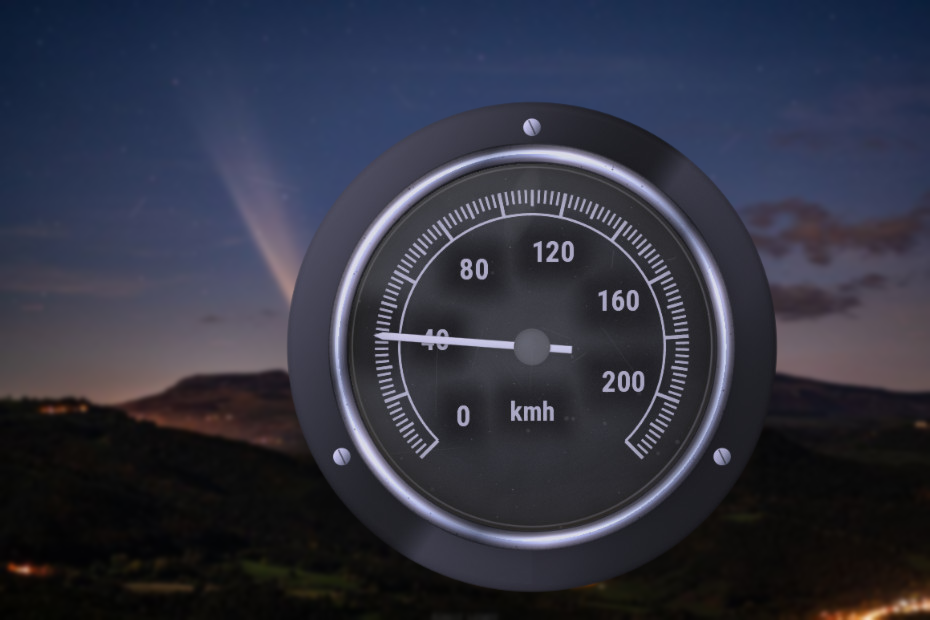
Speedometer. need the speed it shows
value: 40 km/h
